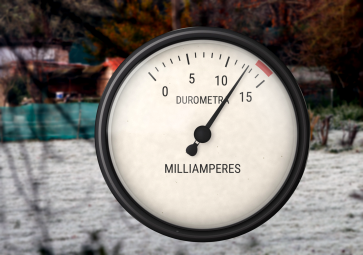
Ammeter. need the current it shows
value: 12.5 mA
